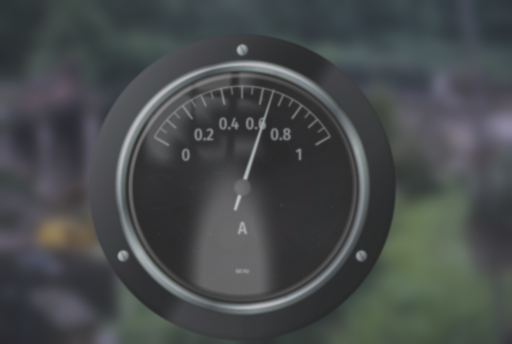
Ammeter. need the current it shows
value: 0.65 A
